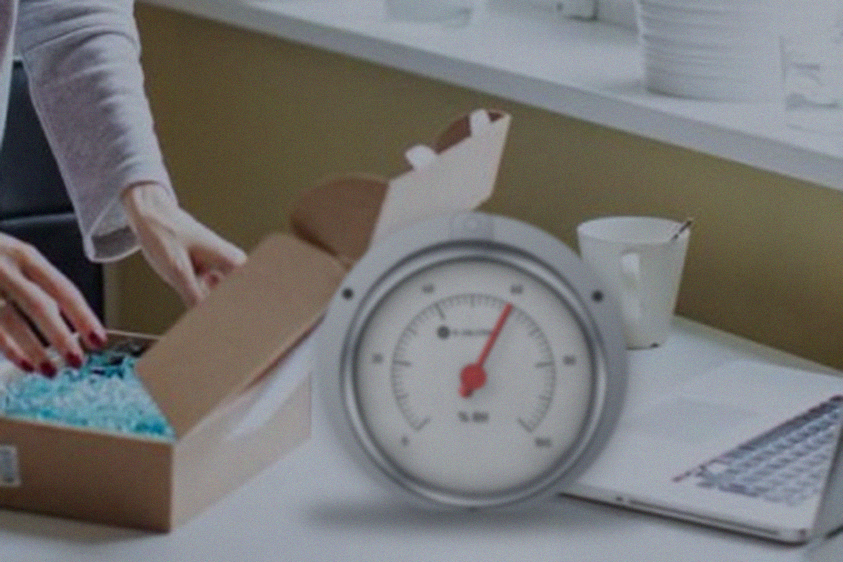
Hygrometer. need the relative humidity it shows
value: 60 %
